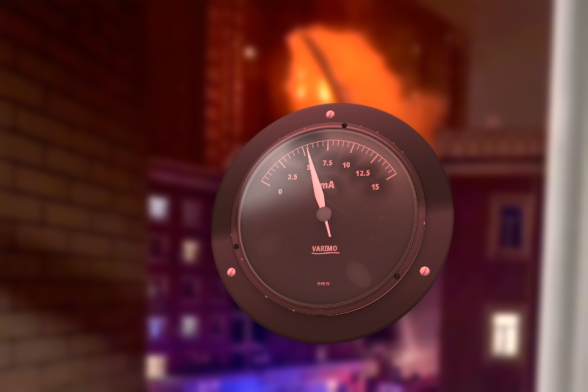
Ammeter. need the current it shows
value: 5.5 mA
